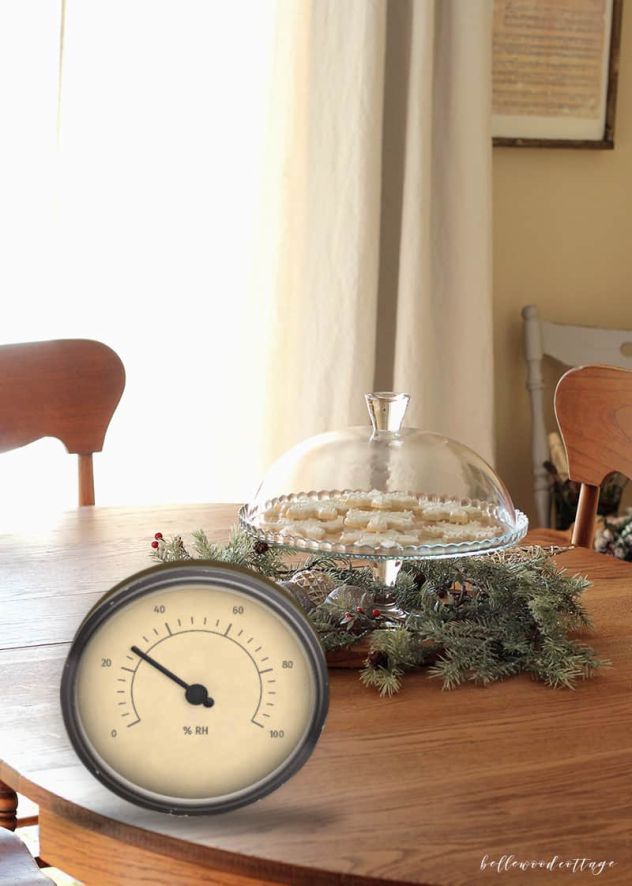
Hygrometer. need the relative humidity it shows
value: 28 %
